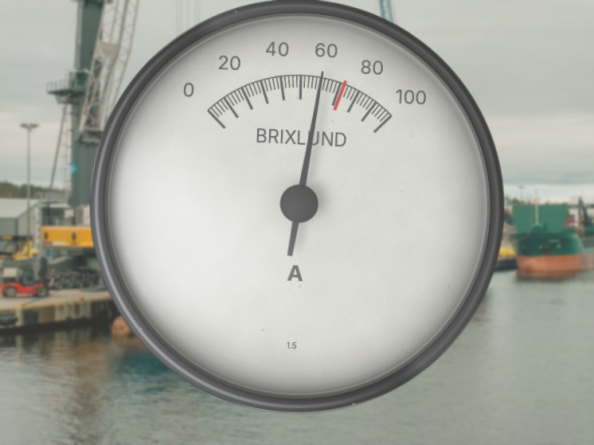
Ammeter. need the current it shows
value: 60 A
